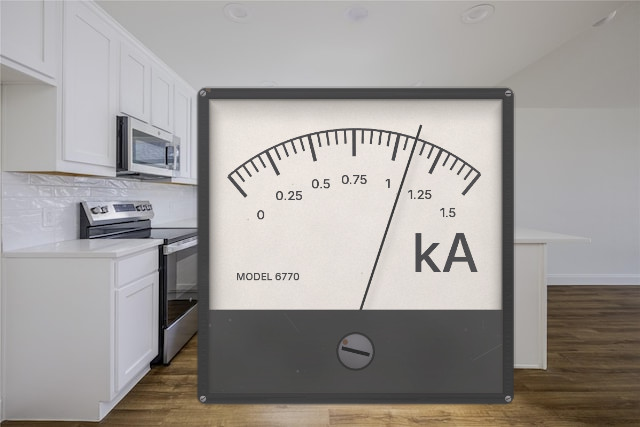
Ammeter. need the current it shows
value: 1.1 kA
